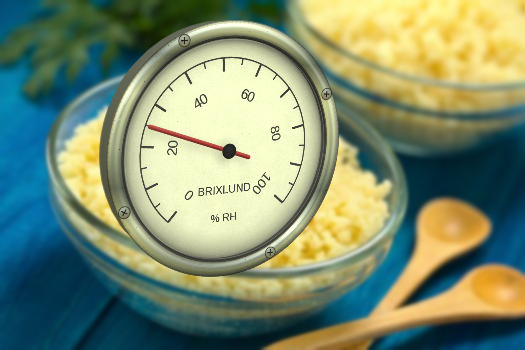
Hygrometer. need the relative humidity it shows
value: 25 %
